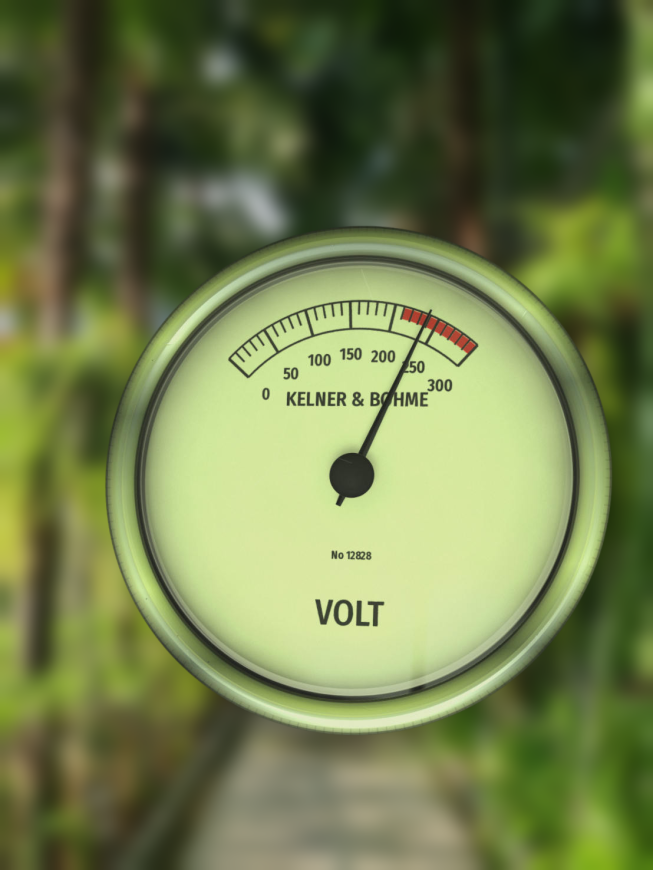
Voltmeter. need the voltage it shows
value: 240 V
